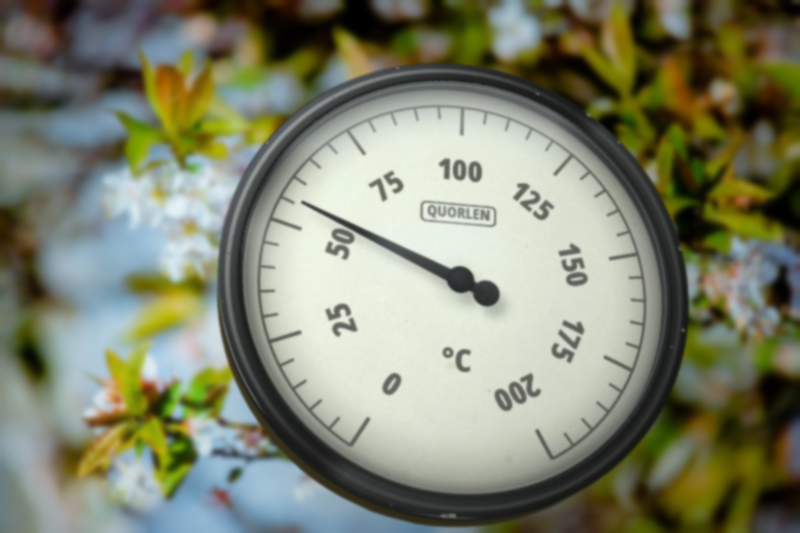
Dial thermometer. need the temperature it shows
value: 55 °C
